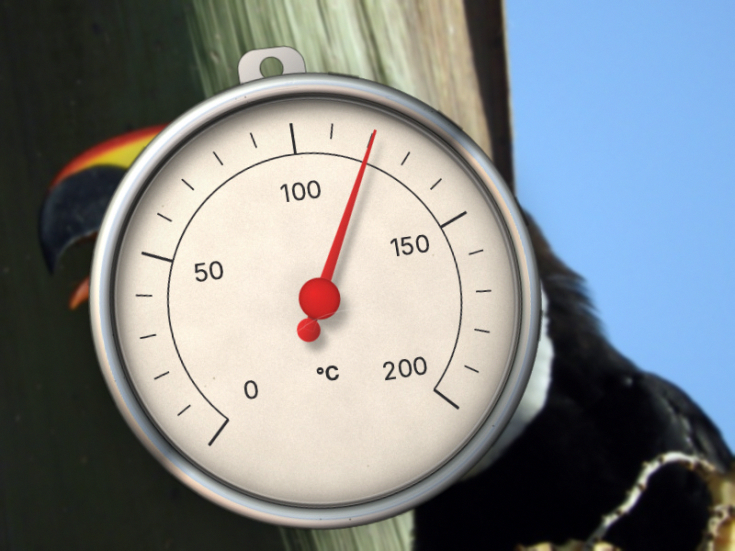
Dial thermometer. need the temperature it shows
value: 120 °C
